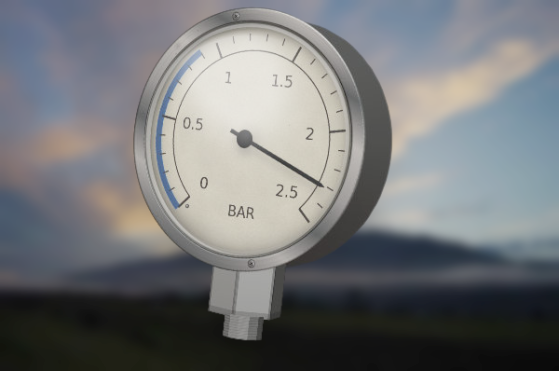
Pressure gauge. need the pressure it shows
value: 2.3 bar
